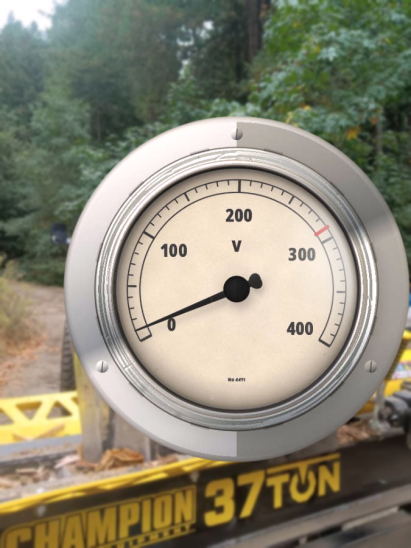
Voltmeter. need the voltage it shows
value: 10 V
